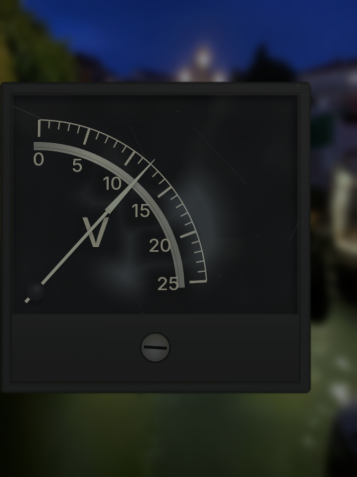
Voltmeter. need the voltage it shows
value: 12 V
